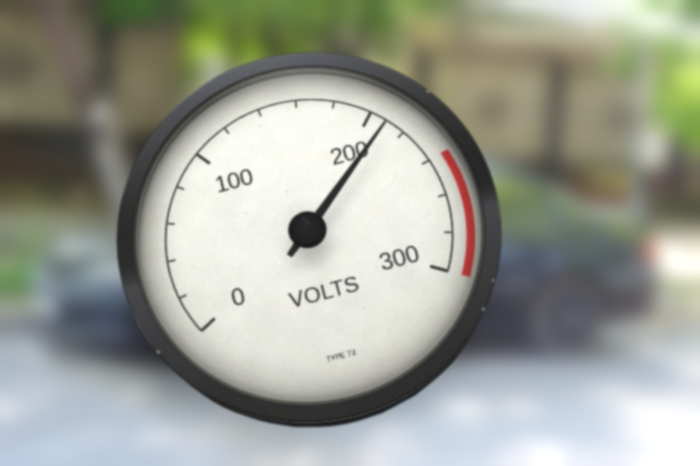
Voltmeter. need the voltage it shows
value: 210 V
